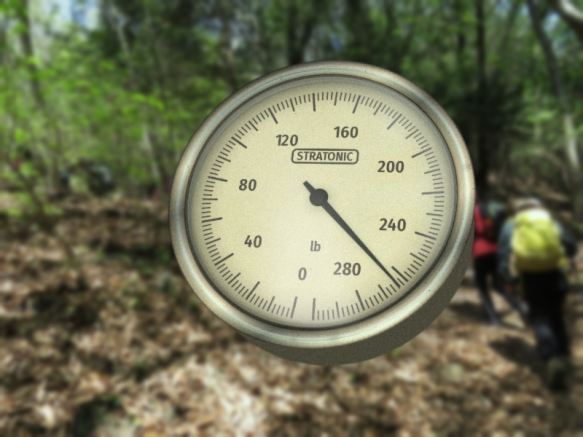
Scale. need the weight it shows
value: 264 lb
